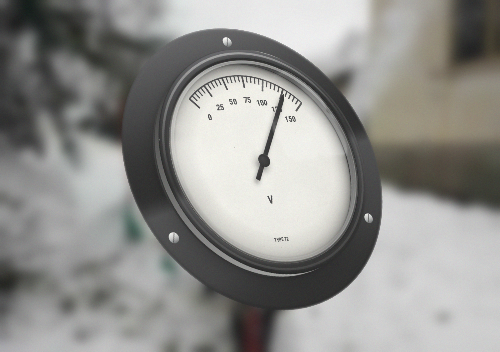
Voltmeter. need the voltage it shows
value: 125 V
